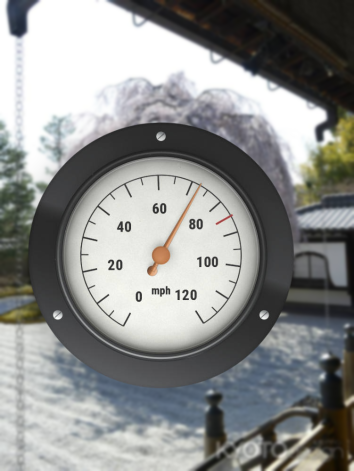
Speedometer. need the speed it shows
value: 72.5 mph
